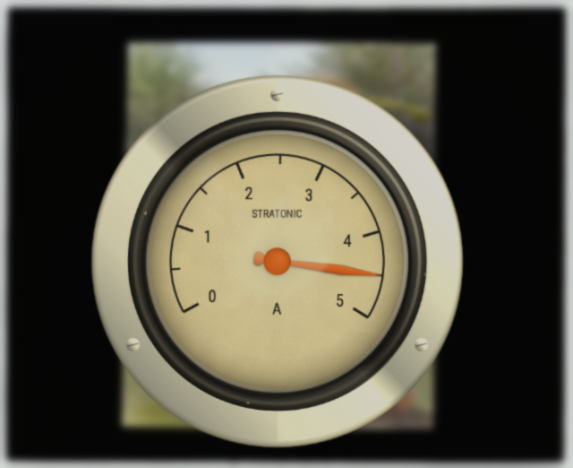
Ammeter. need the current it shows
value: 4.5 A
